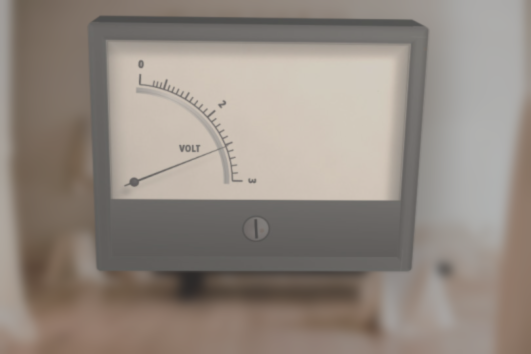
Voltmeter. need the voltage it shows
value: 2.5 V
